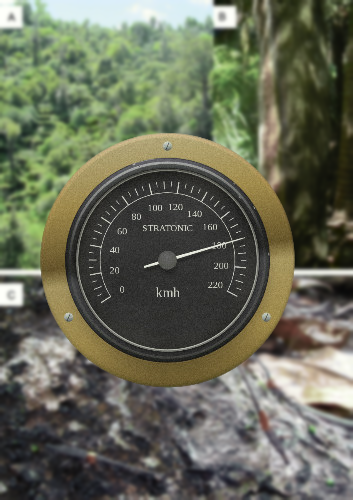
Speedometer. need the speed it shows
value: 180 km/h
